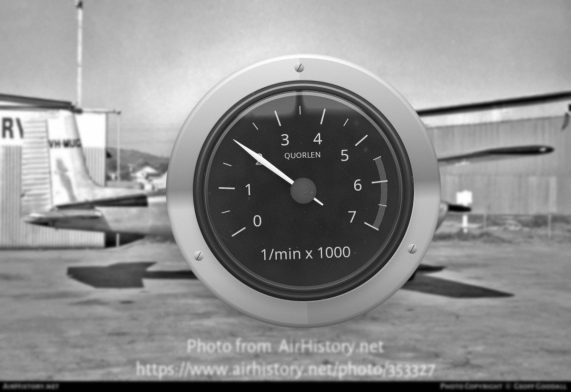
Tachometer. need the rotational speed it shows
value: 2000 rpm
